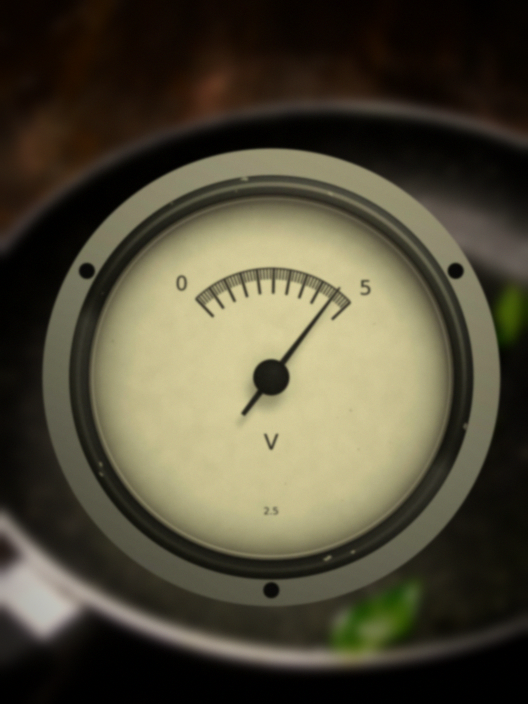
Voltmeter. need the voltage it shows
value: 4.5 V
